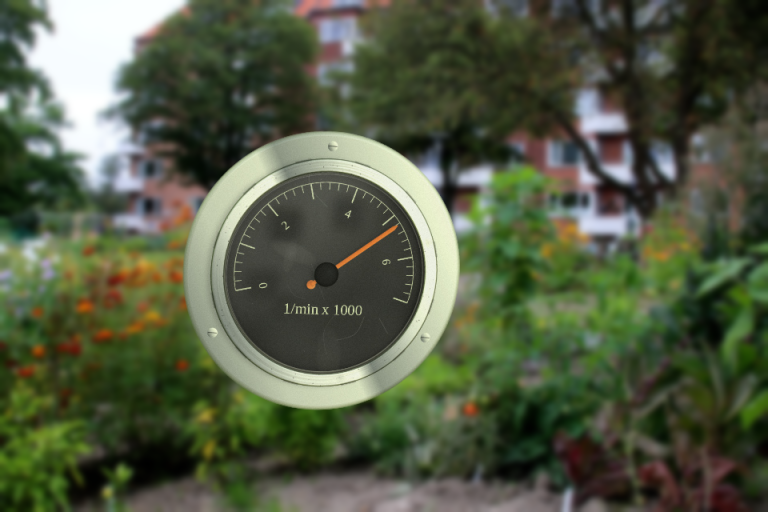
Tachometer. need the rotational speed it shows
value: 5200 rpm
